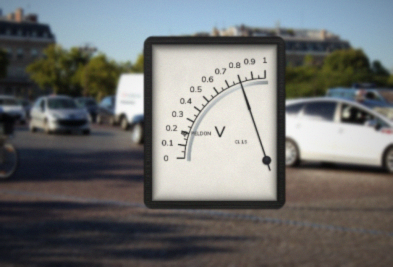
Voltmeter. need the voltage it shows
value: 0.8 V
